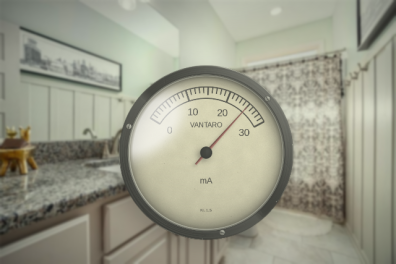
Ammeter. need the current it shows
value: 25 mA
